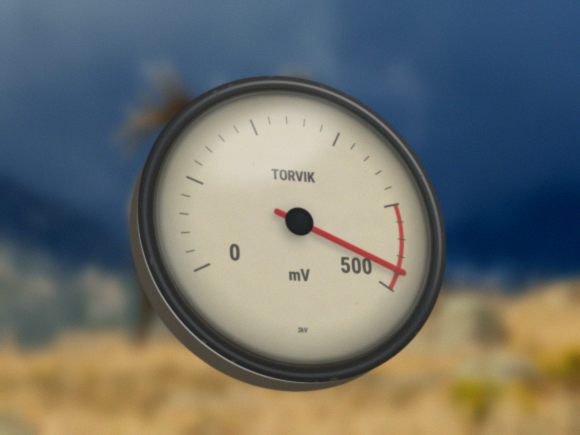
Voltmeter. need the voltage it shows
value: 480 mV
